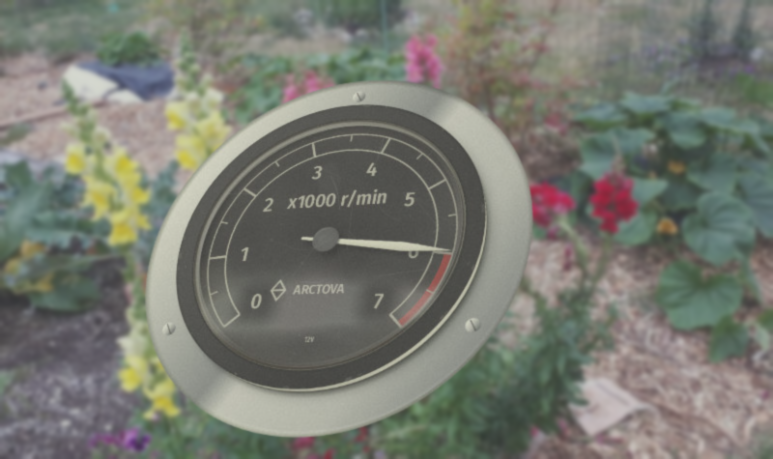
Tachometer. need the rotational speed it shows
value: 6000 rpm
